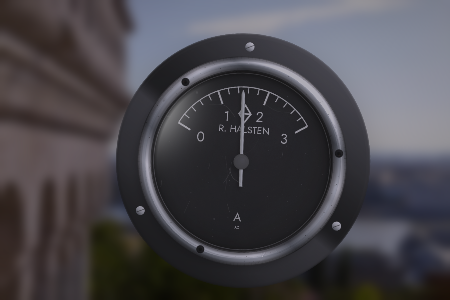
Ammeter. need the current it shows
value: 1.5 A
